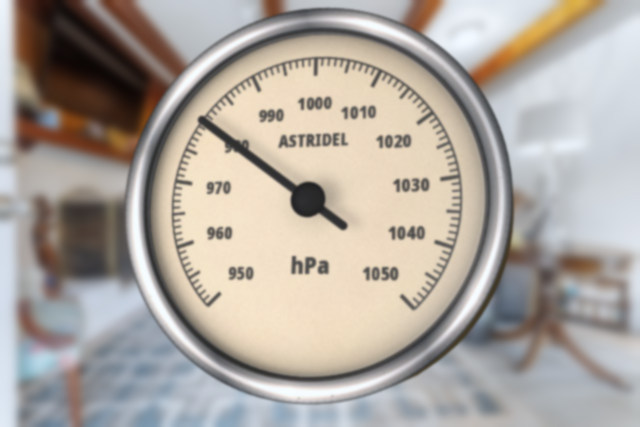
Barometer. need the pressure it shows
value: 980 hPa
